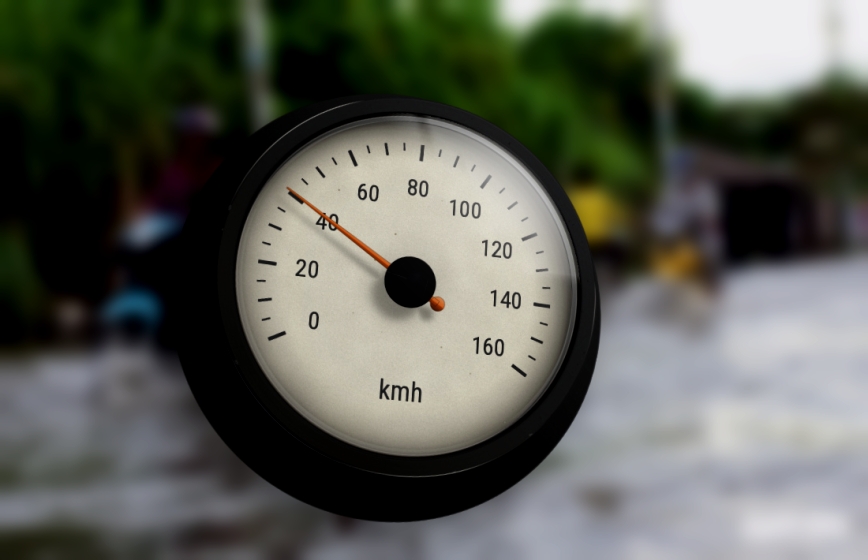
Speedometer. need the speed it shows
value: 40 km/h
